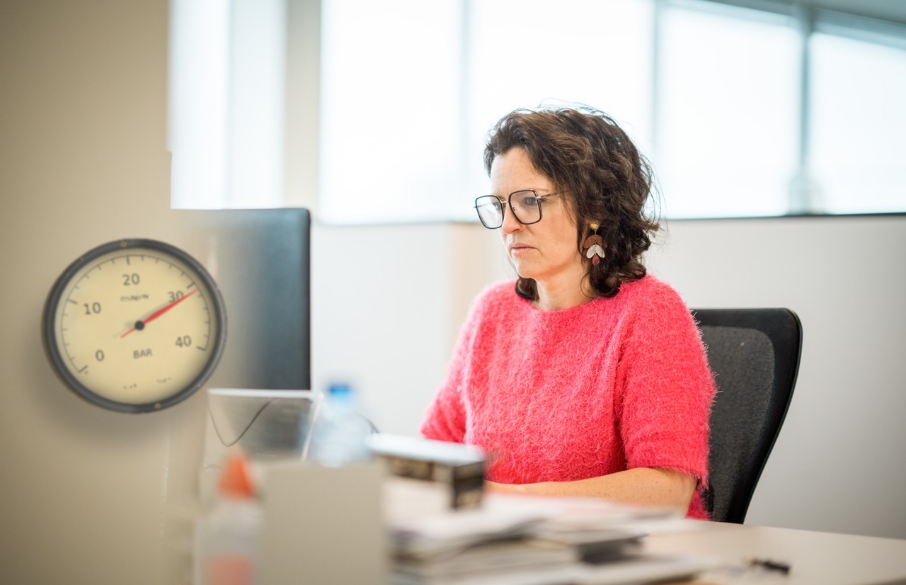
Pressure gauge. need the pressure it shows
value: 31 bar
